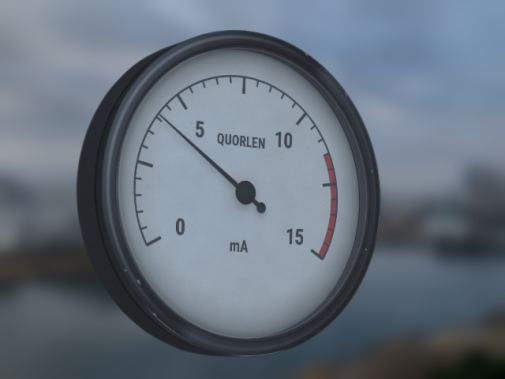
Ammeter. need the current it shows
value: 4 mA
